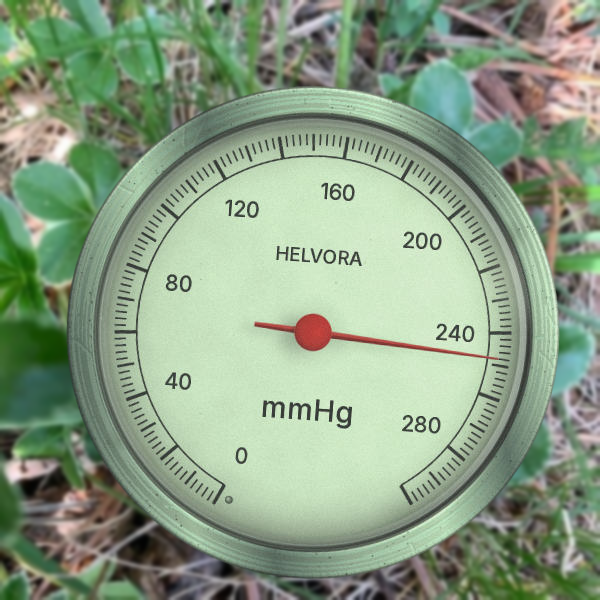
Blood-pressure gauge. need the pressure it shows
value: 248 mmHg
